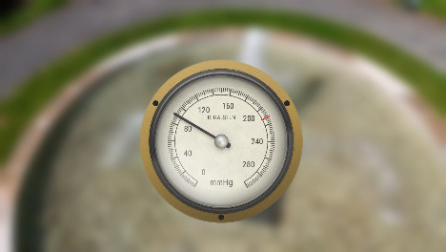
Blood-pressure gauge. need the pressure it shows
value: 90 mmHg
